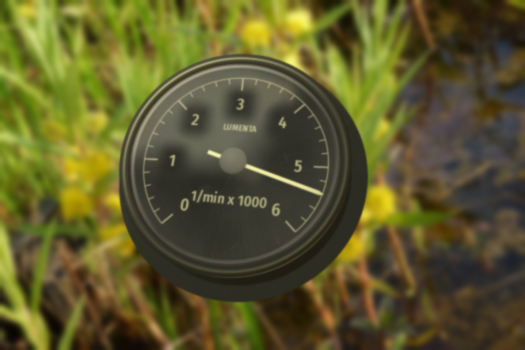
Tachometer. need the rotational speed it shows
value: 5400 rpm
